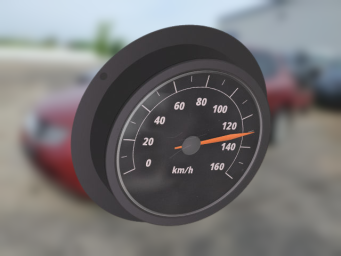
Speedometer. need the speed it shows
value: 130 km/h
